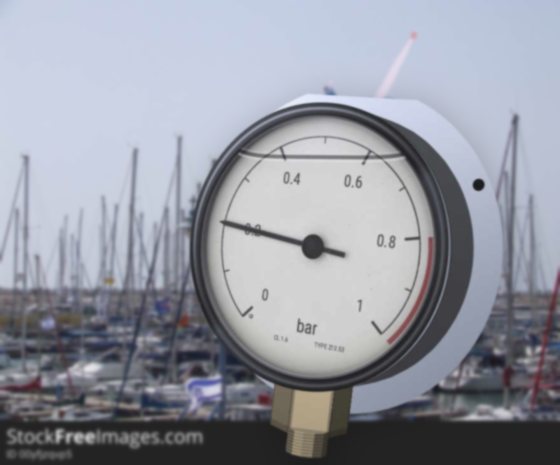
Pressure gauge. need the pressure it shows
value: 0.2 bar
